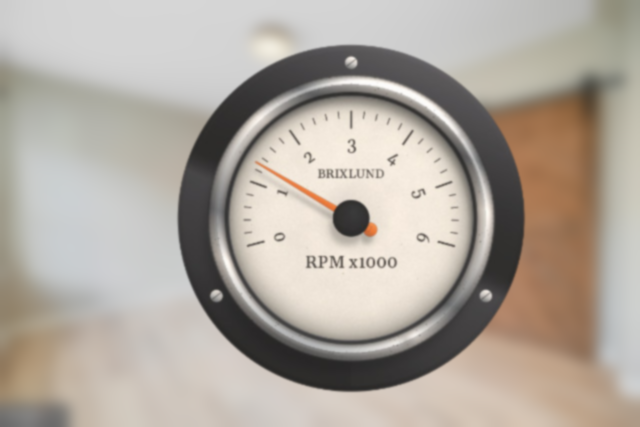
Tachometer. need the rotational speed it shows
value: 1300 rpm
